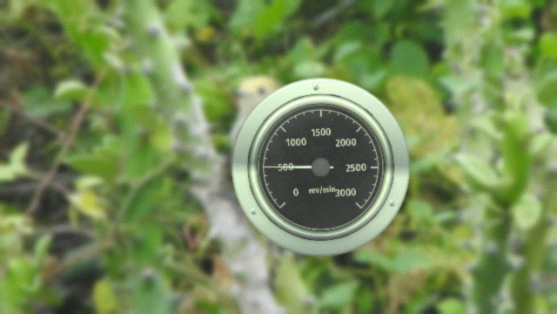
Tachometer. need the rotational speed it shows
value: 500 rpm
